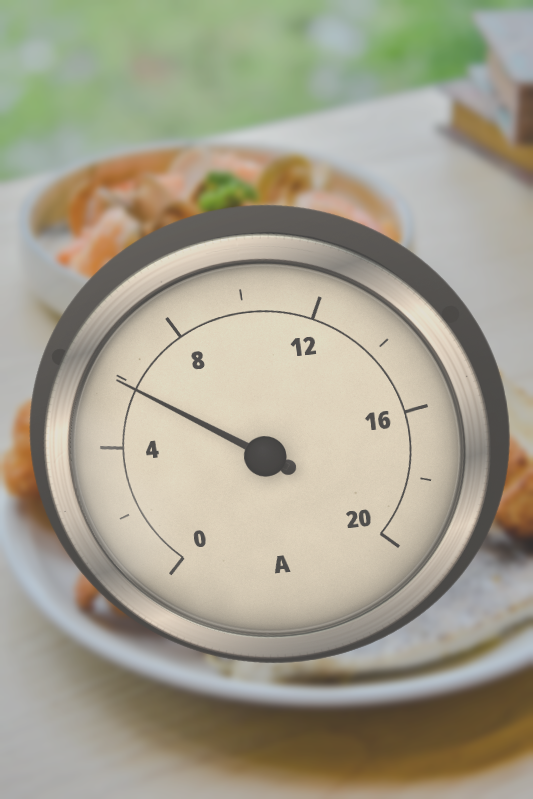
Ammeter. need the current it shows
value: 6 A
